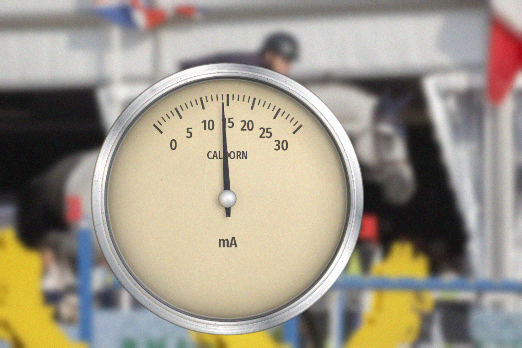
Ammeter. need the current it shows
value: 14 mA
